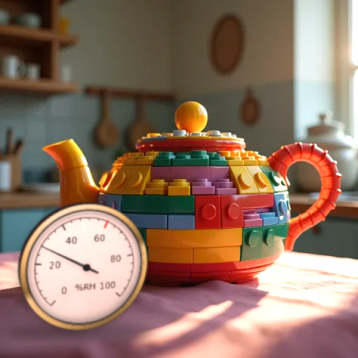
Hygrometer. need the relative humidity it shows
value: 28 %
